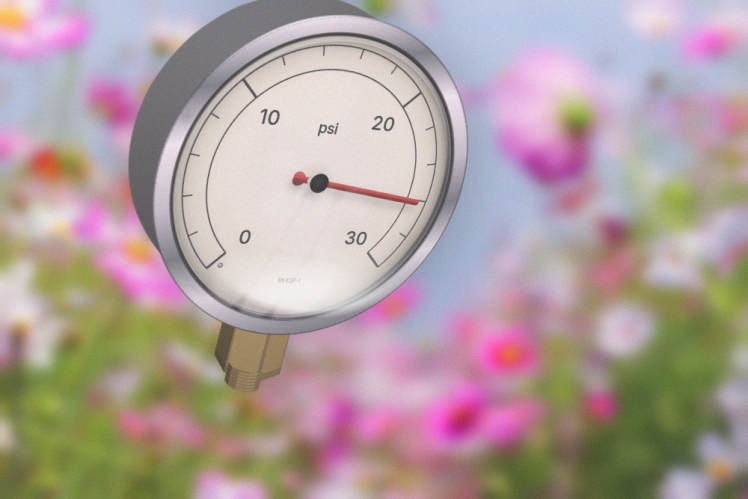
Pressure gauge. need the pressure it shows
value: 26 psi
